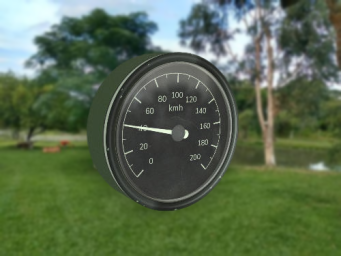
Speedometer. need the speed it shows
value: 40 km/h
